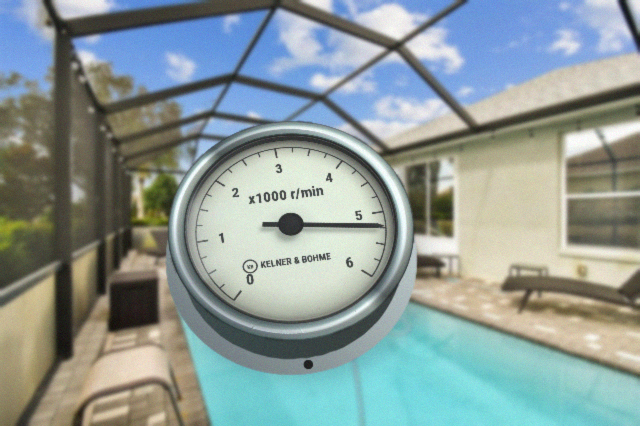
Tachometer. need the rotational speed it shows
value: 5250 rpm
